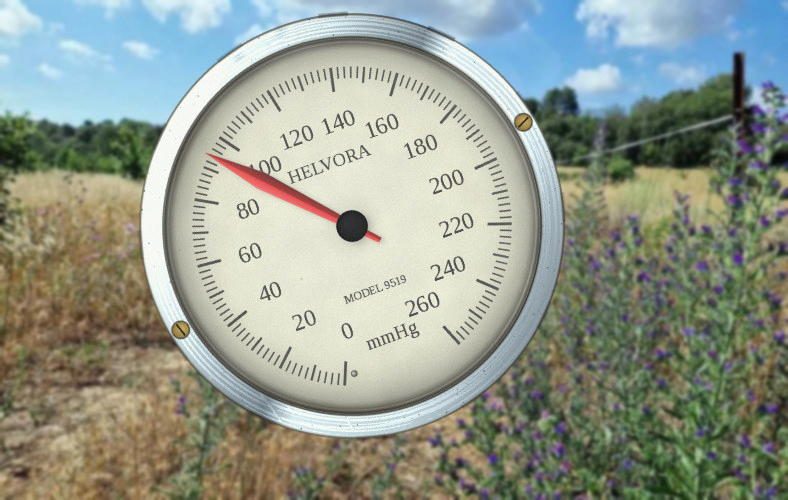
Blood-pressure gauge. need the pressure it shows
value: 94 mmHg
